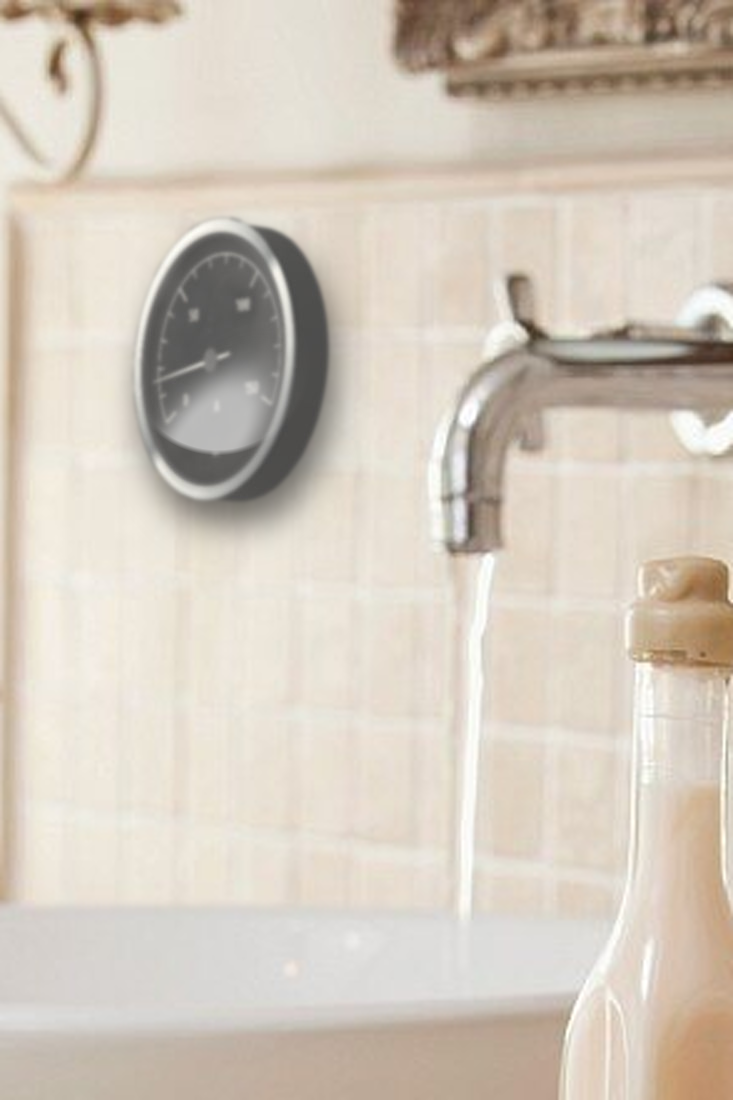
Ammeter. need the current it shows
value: 15 A
